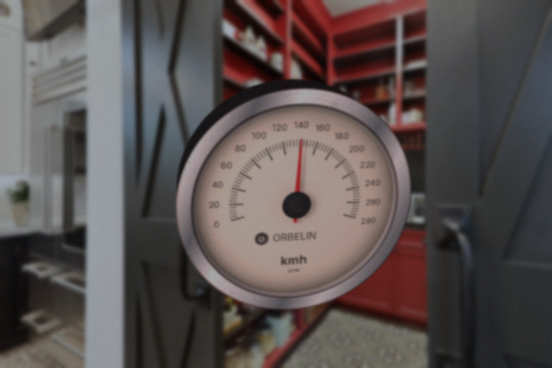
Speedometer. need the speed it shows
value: 140 km/h
